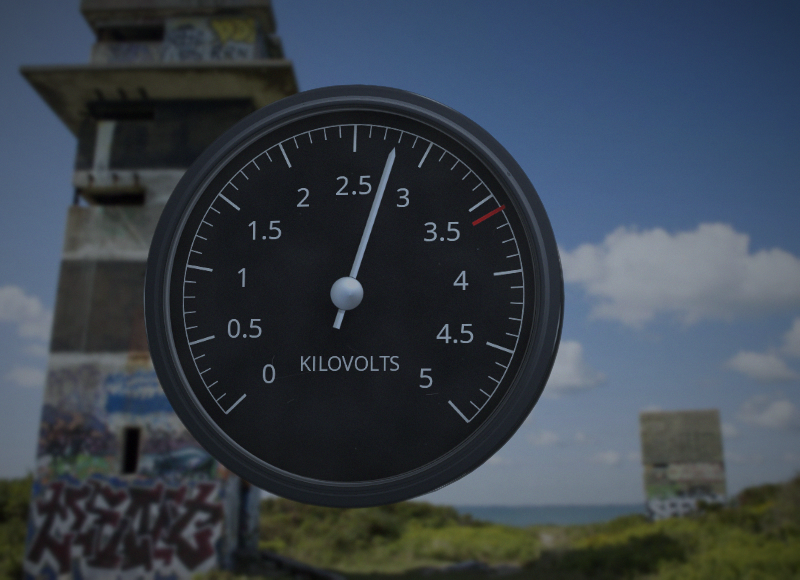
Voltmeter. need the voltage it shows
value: 2.8 kV
